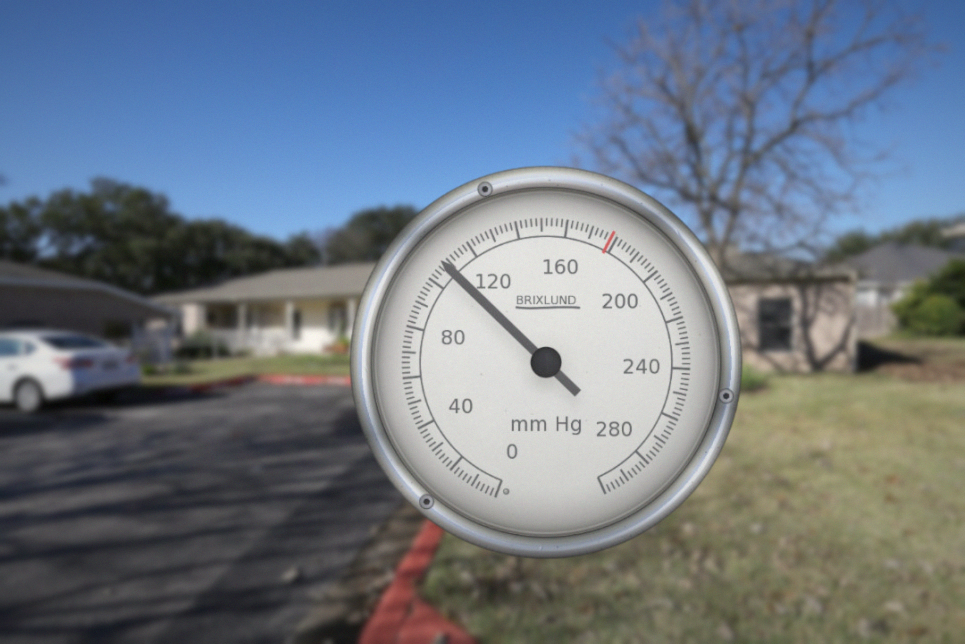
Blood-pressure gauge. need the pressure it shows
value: 108 mmHg
